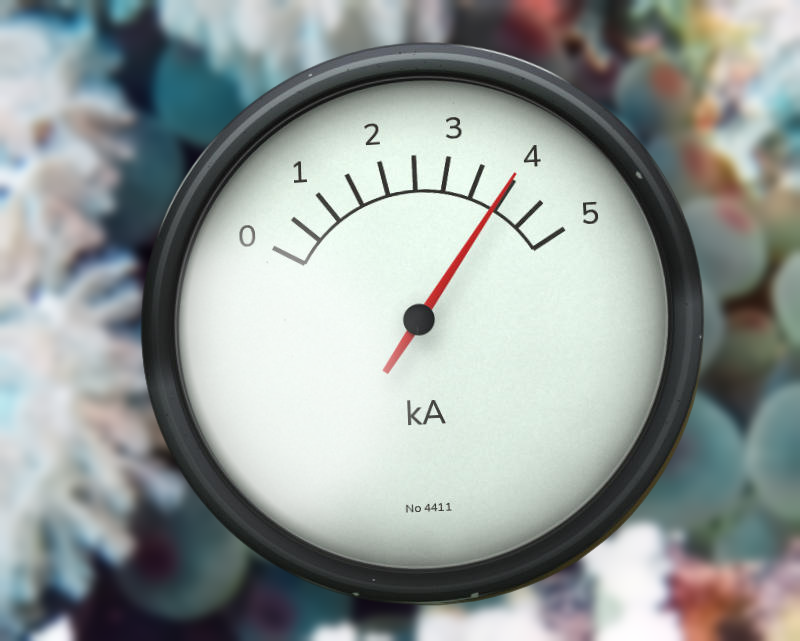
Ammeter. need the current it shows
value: 4 kA
